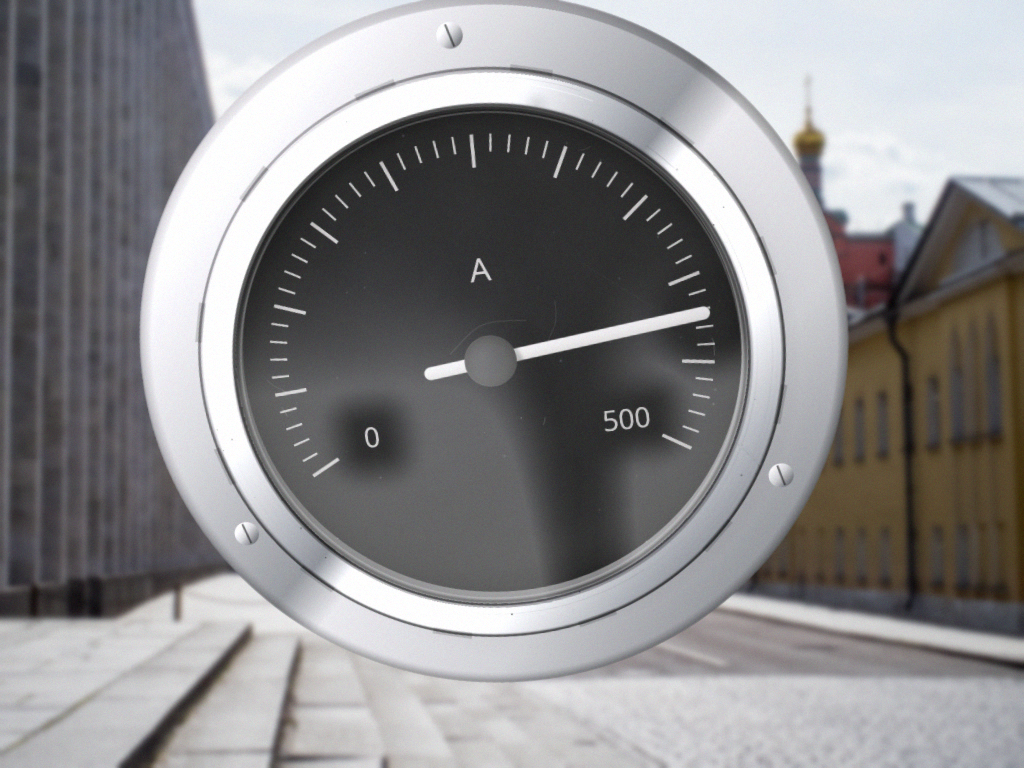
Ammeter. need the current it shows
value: 420 A
